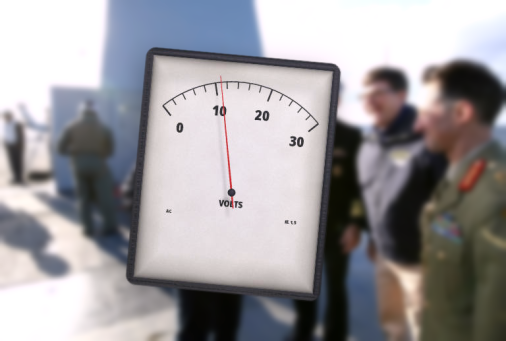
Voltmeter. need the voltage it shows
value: 11 V
